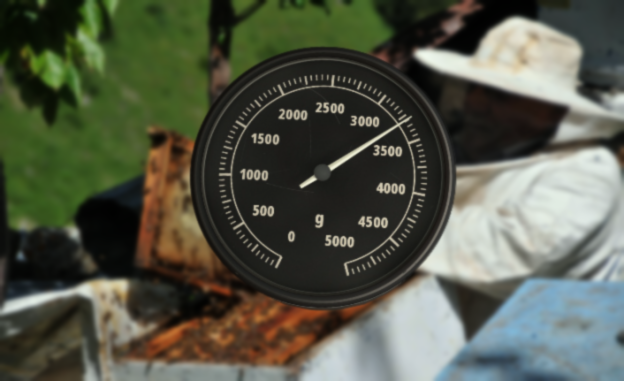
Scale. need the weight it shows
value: 3300 g
